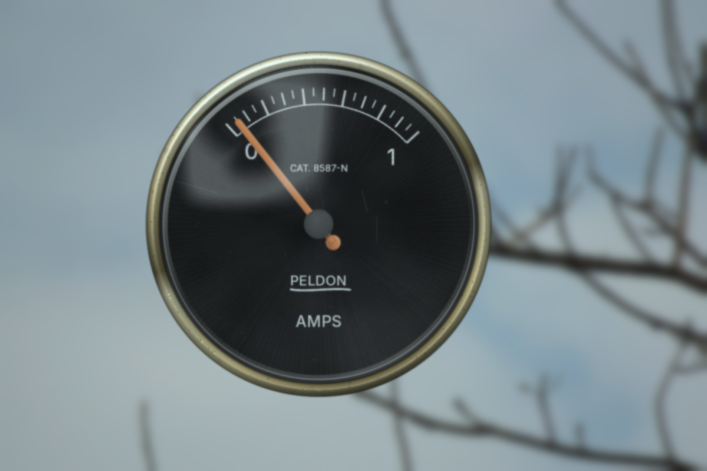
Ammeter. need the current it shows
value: 0.05 A
